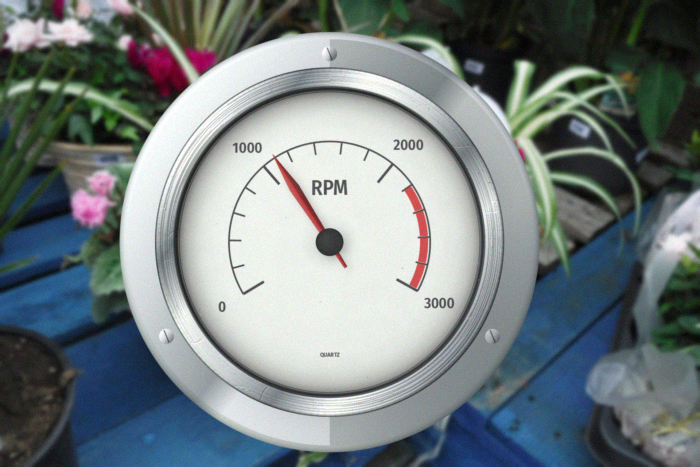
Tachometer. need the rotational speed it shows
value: 1100 rpm
